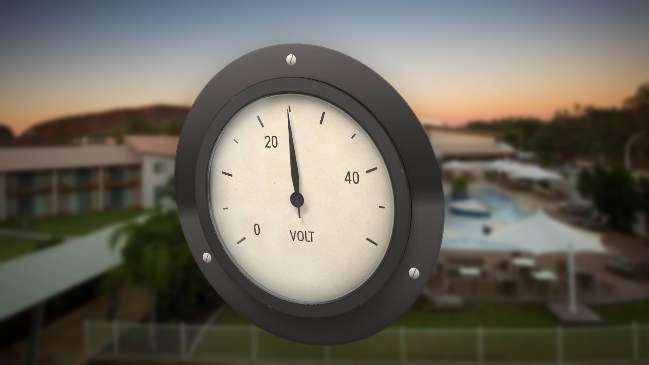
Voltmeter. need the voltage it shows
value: 25 V
